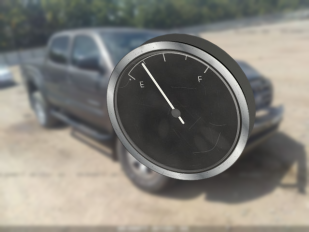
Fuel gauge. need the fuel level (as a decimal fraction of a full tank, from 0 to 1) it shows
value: 0.25
